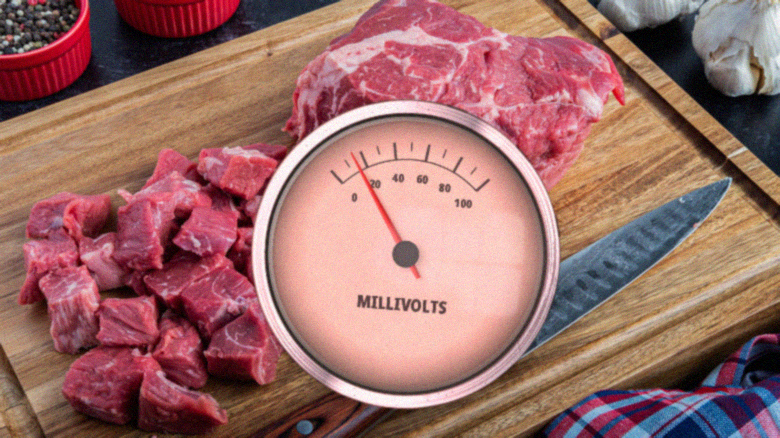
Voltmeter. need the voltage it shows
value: 15 mV
